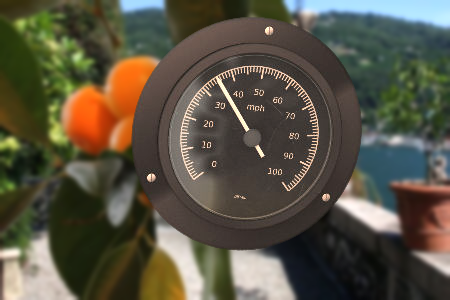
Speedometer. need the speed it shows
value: 35 mph
